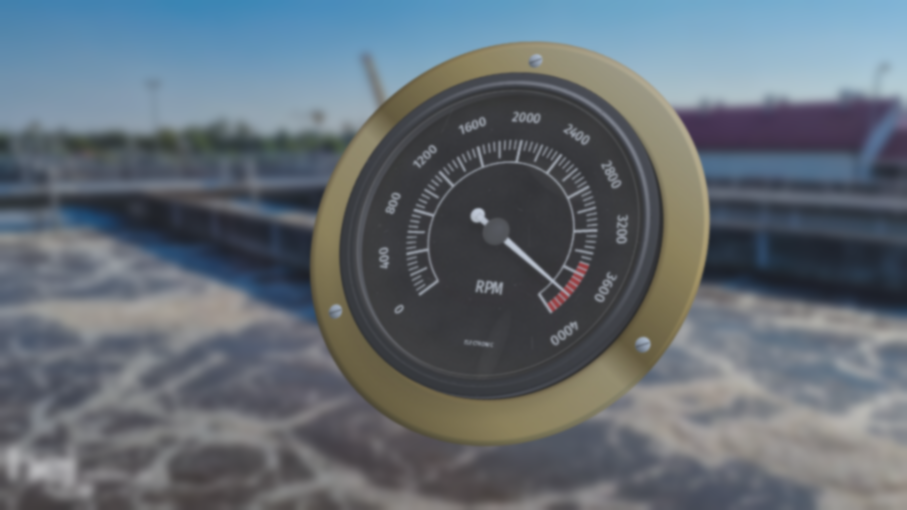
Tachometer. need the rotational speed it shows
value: 3800 rpm
